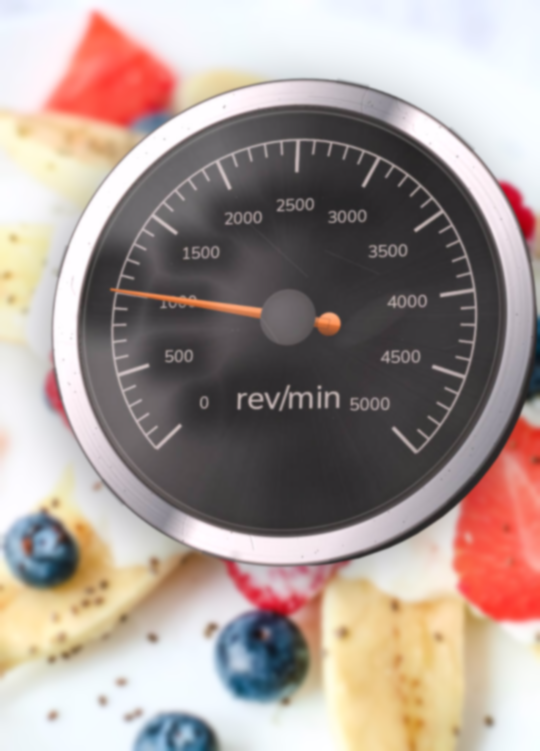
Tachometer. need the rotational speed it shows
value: 1000 rpm
